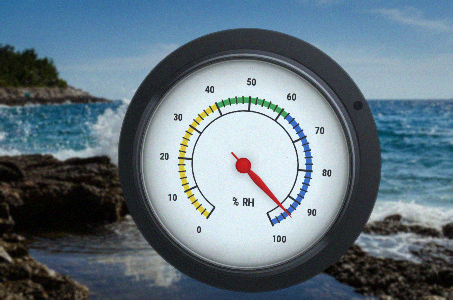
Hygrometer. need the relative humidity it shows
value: 94 %
